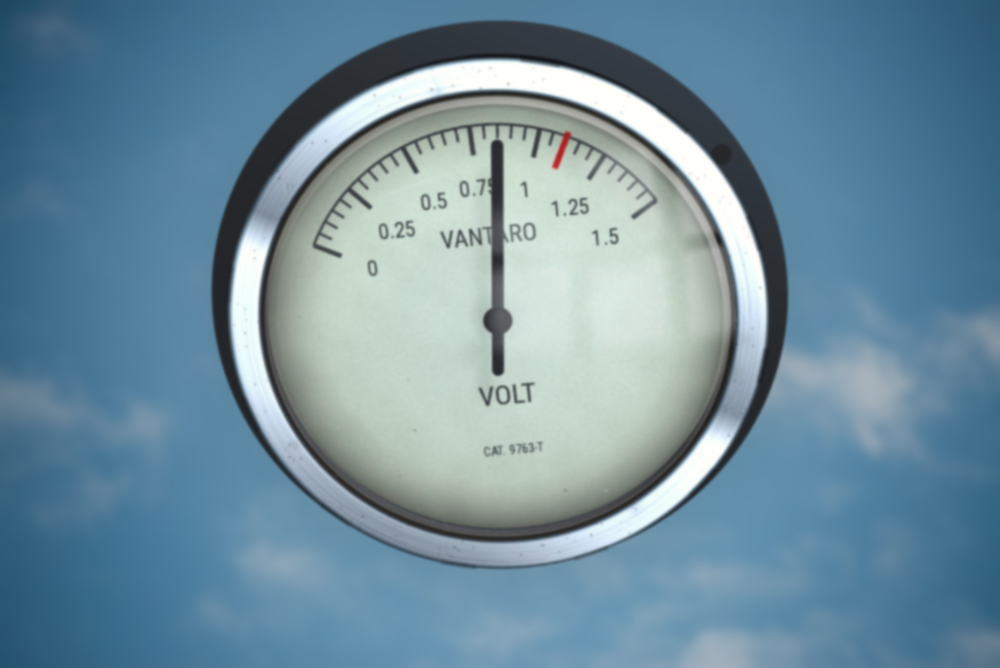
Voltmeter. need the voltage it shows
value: 0.85 V
